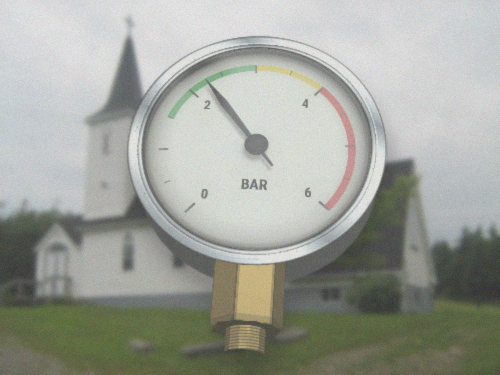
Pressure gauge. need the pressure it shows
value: 2.25 bar
